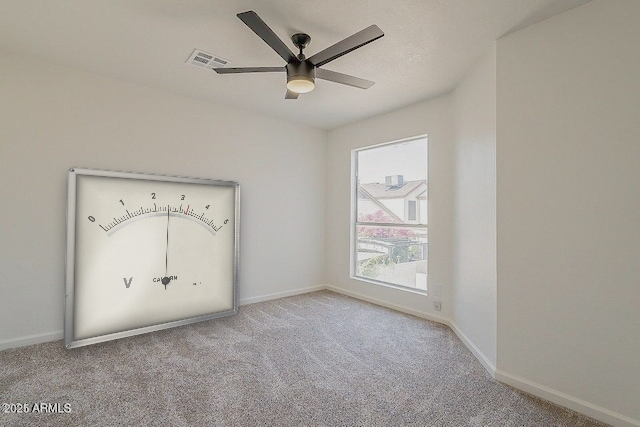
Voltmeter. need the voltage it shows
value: 2.5 V
